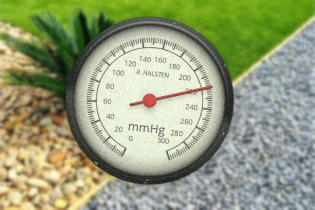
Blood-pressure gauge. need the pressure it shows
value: 220 mmHg
